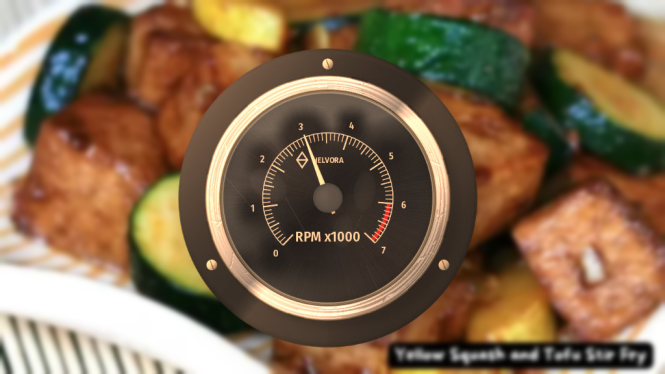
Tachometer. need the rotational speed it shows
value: 3000 rpm
